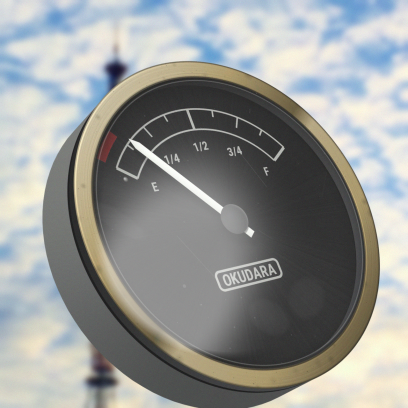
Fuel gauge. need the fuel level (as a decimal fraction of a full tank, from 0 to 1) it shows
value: 0.125
